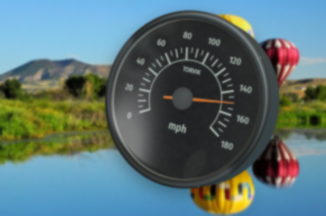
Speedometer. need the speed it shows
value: 150 mph
